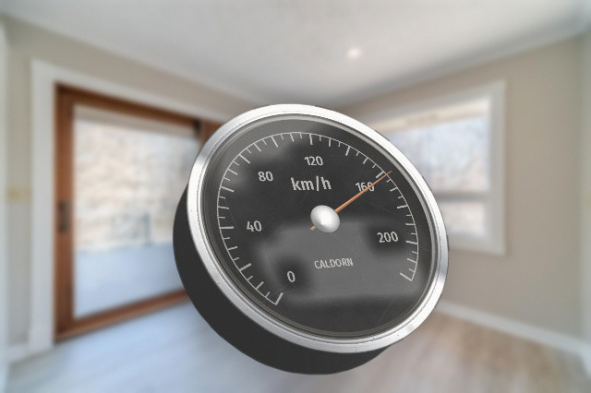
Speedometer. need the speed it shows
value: 162.5 km/h
